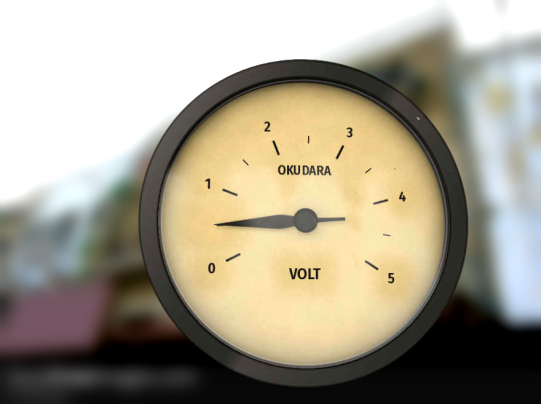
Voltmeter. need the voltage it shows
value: 0.5 V
